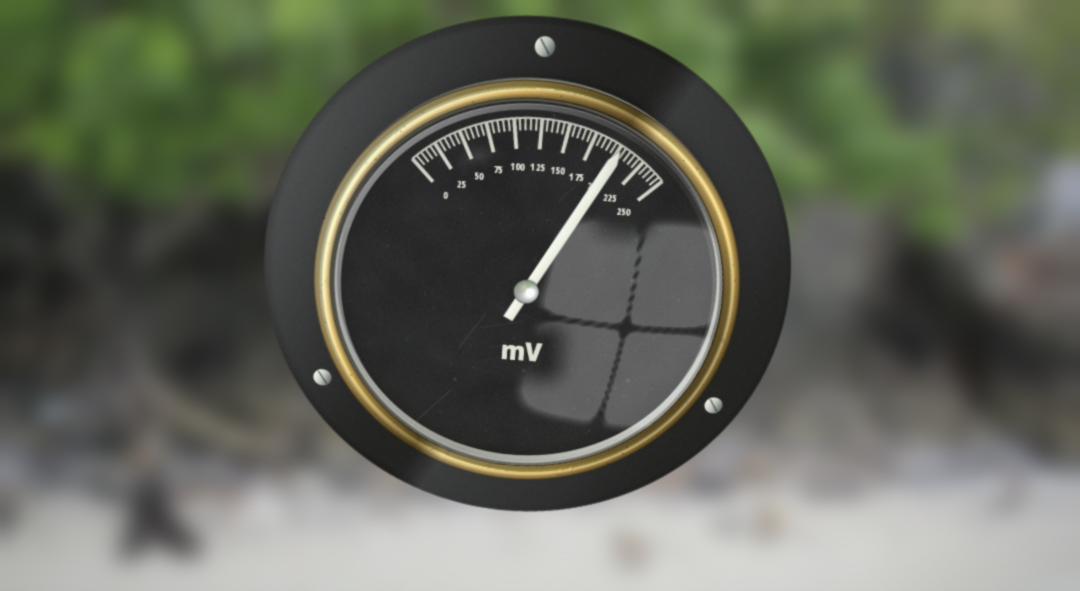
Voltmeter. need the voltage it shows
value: 200 mV
